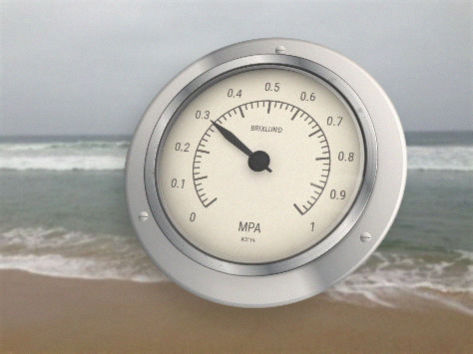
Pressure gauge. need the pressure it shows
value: 0.3 MPa
